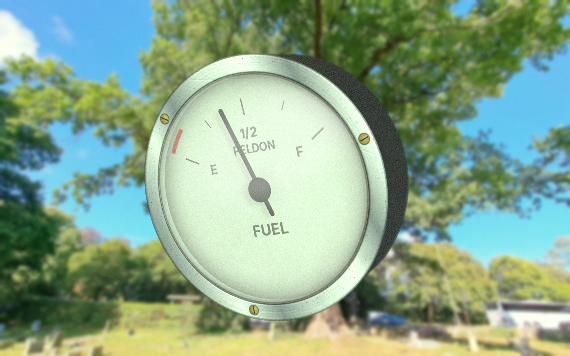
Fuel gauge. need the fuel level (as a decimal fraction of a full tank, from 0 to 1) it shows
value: 0.375
